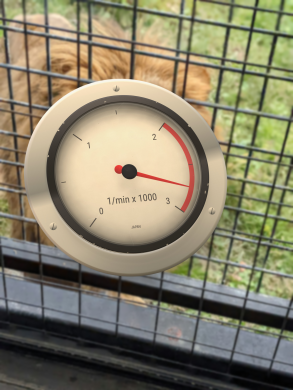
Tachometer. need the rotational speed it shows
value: 2750 rpm
